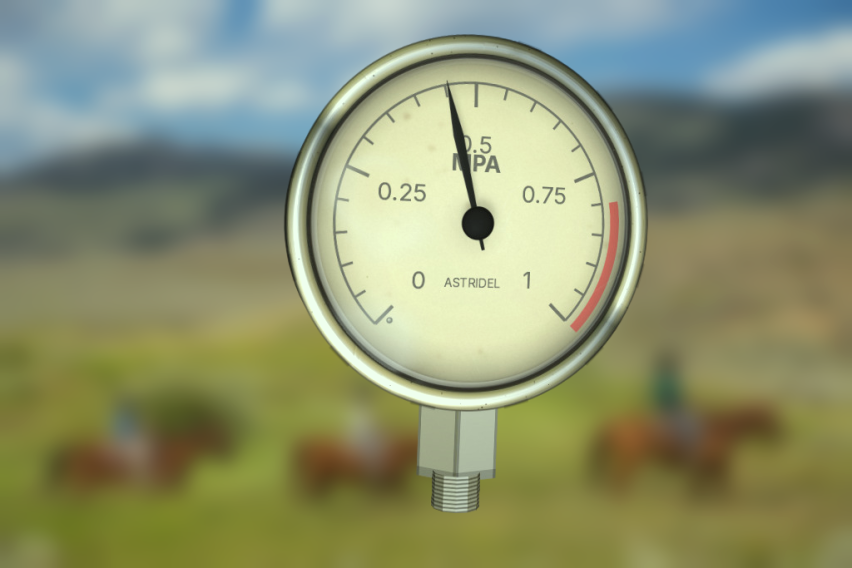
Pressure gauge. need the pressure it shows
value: 0.45 MPa
